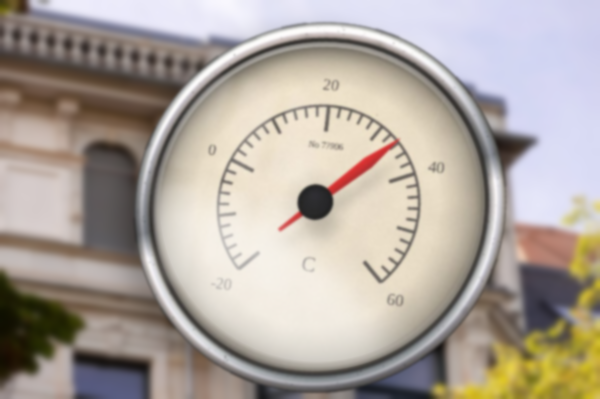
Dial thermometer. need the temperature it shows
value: 34 °C
